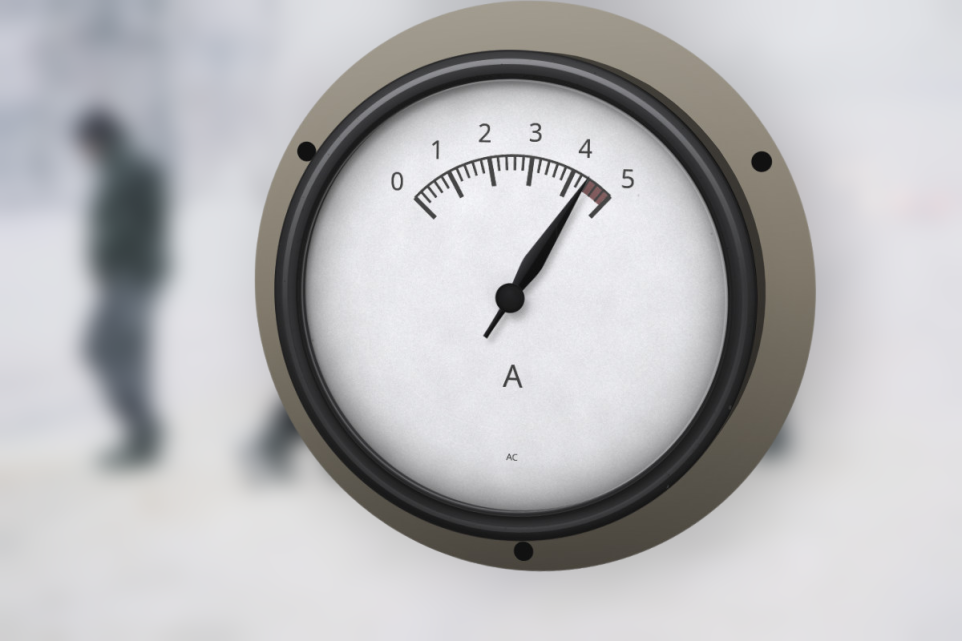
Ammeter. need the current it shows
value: 4.4 A
